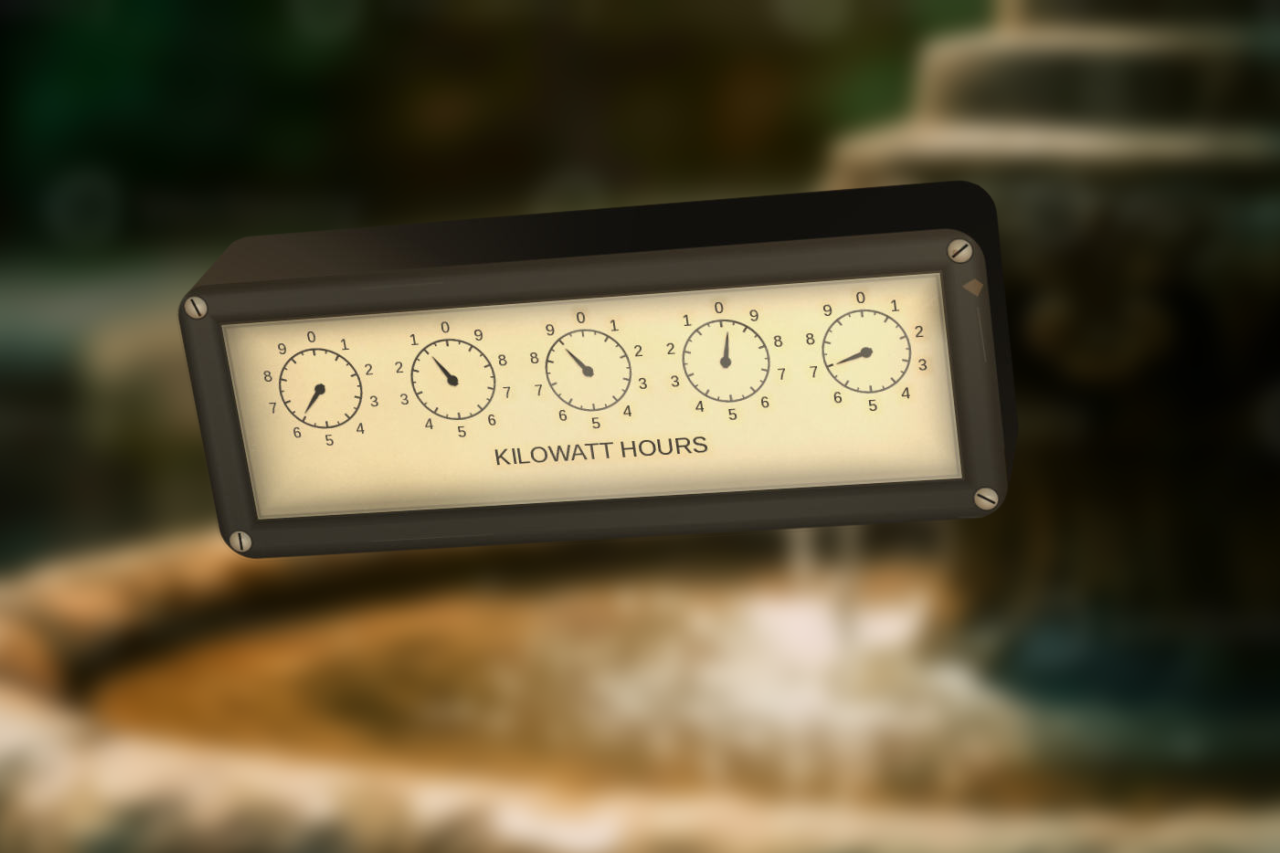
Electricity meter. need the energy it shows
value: 60897 kWh
